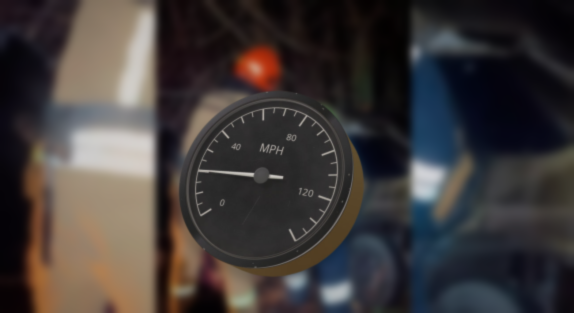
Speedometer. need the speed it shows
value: 20 mph
